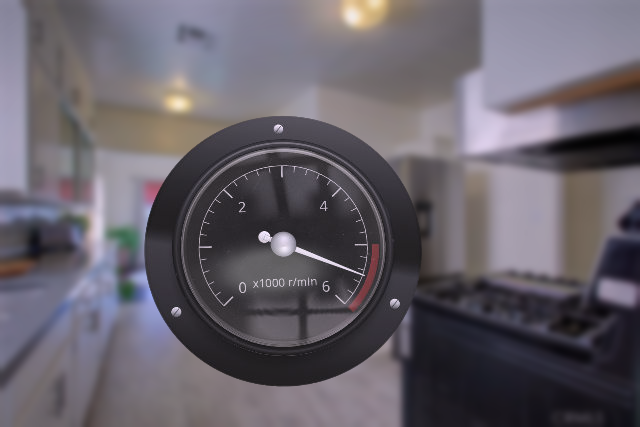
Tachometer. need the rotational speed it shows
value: 5500 rpm
